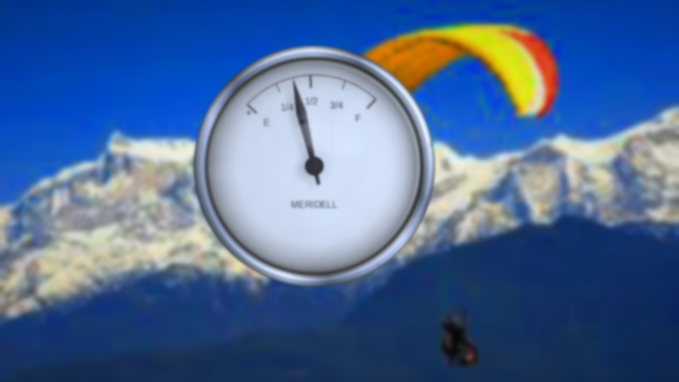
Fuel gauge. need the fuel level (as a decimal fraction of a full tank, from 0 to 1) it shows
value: 0.375
